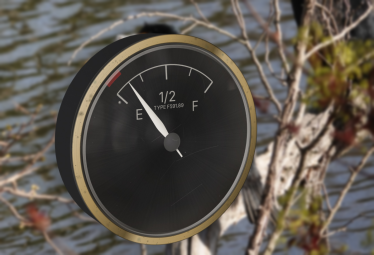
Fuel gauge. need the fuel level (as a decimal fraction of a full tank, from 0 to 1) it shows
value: 0.125
